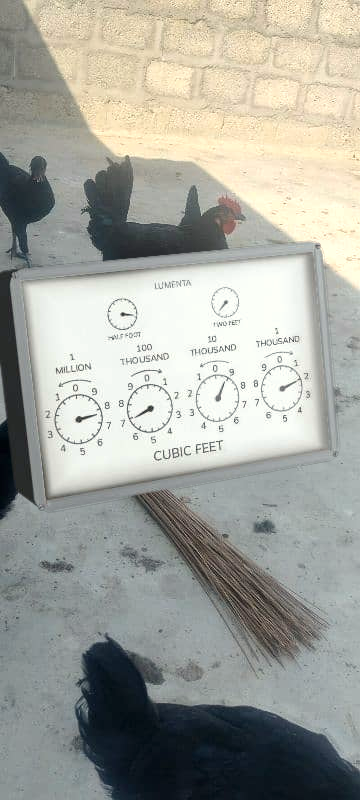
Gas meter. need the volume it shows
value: 769200 ft³
